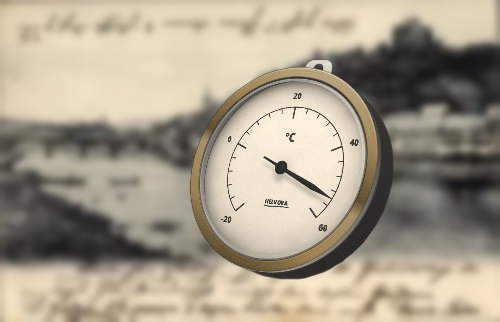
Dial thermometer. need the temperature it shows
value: 54 °C
